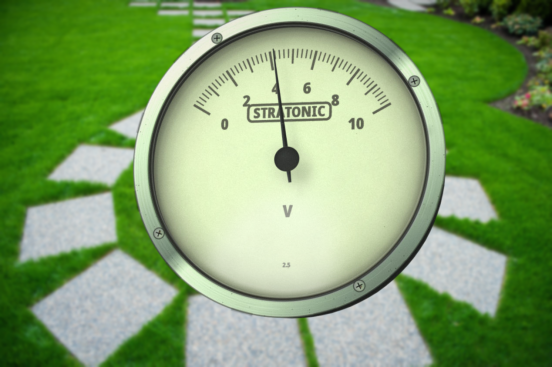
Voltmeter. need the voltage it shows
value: 4.2 V
